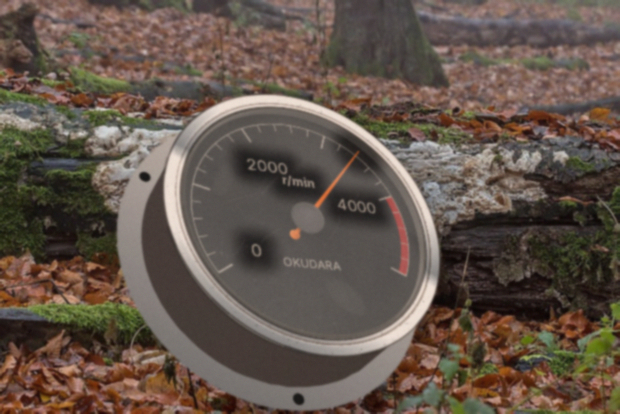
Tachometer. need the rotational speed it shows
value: 3400 rpm
